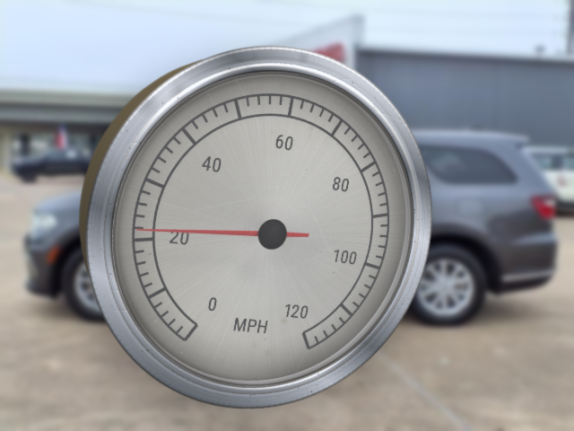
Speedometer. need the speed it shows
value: 22 mph
